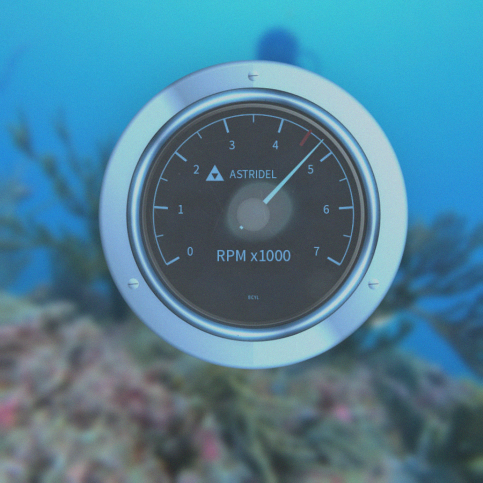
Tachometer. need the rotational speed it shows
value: 4750 rpm
